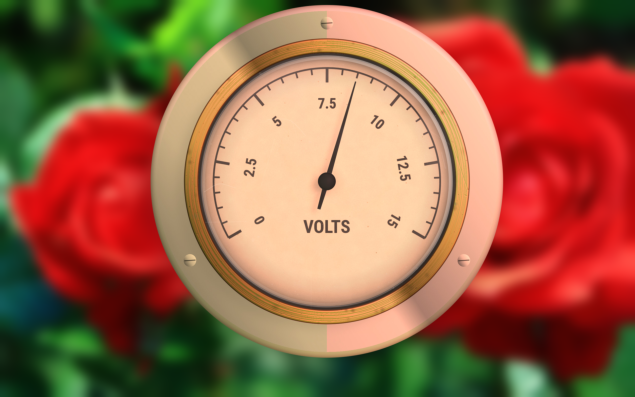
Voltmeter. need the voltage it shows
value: 8.5 V
